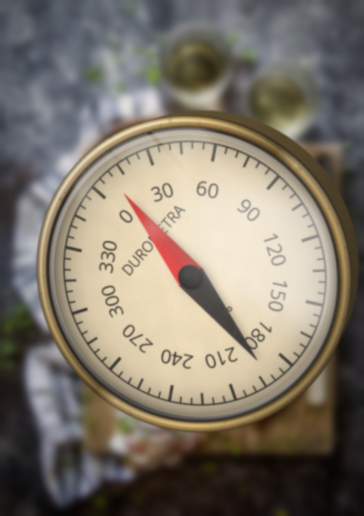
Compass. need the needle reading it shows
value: 10 °
